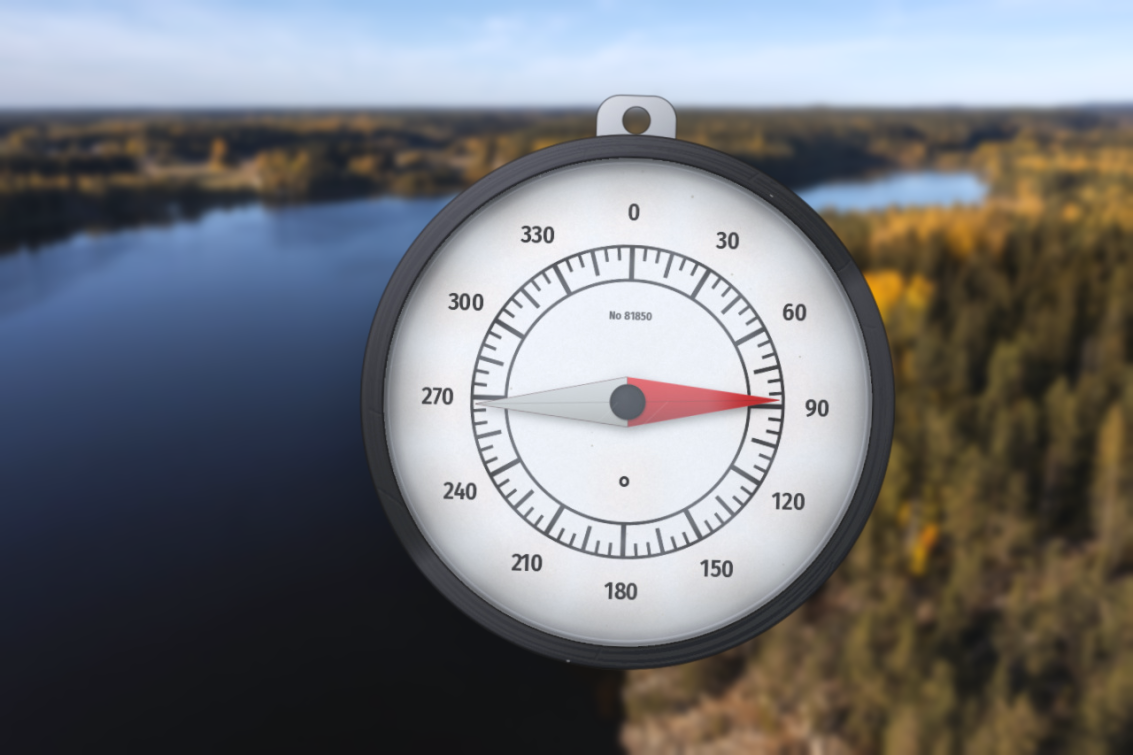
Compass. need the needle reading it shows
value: 87.5 °
